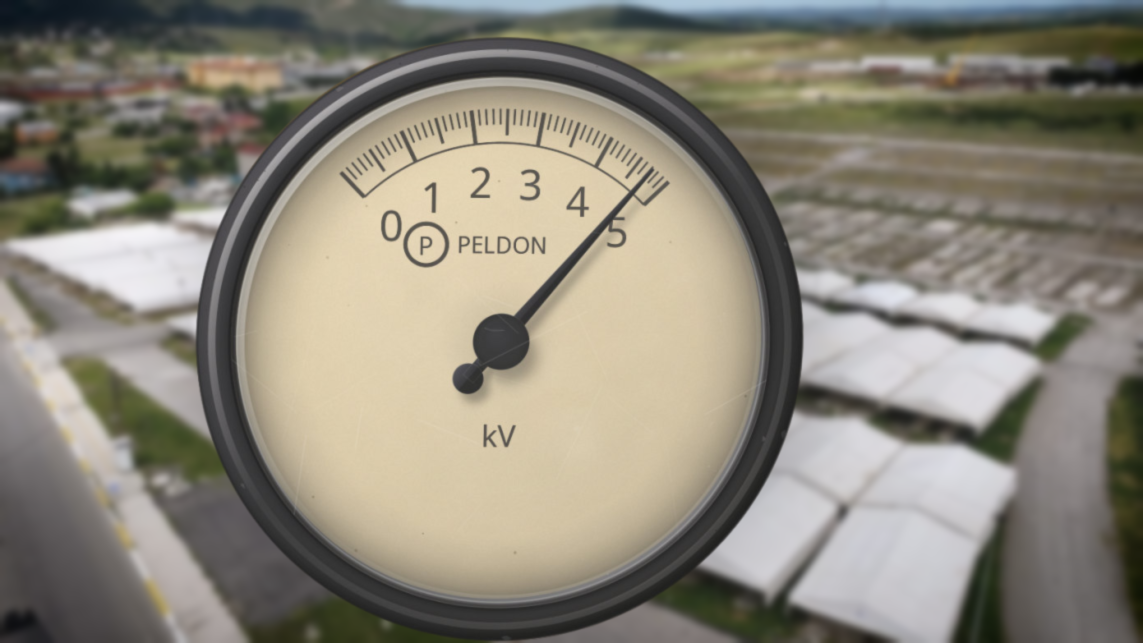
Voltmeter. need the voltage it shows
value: 4.7 kV
